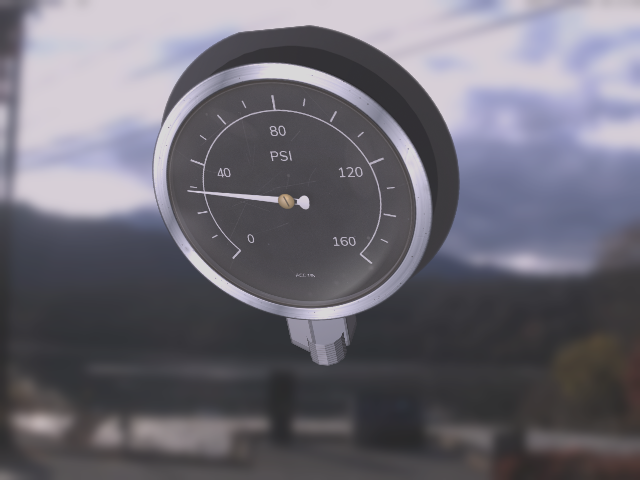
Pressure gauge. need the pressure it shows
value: 30 psi
